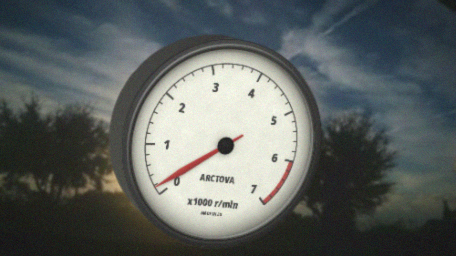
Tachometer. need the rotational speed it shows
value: 200 rpm
